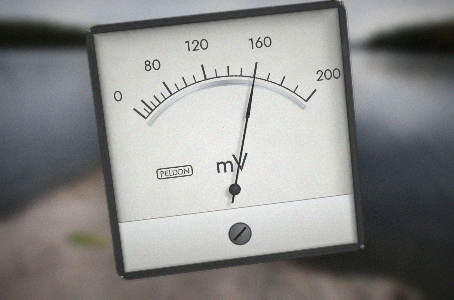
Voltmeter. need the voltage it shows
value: 160 mV
